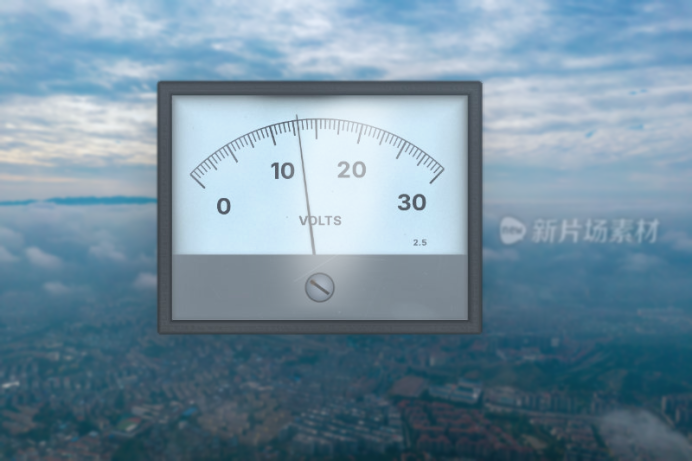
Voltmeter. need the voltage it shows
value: 13 V
